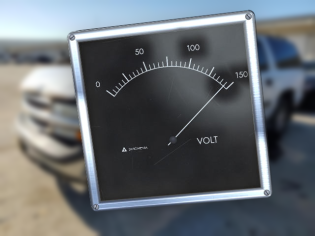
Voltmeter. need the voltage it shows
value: 145 V
